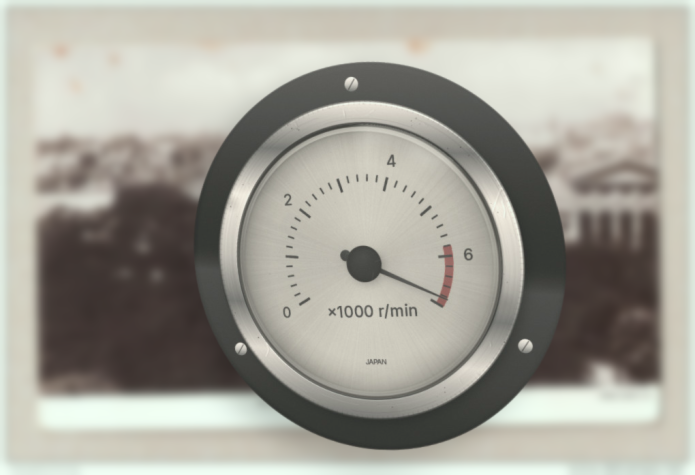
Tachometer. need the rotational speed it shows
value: 6800 rpm
